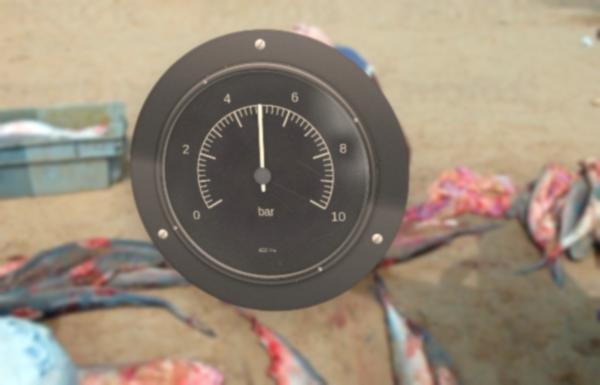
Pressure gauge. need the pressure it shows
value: 5 bar
